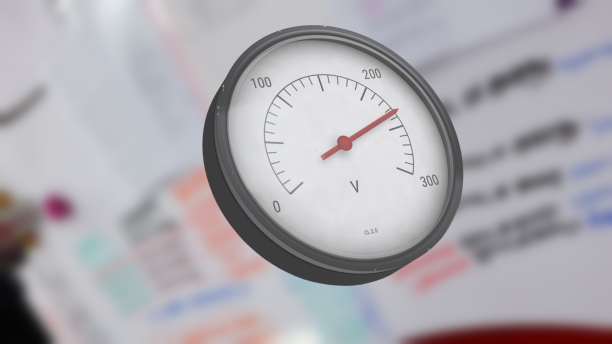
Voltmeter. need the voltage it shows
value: 235 V
